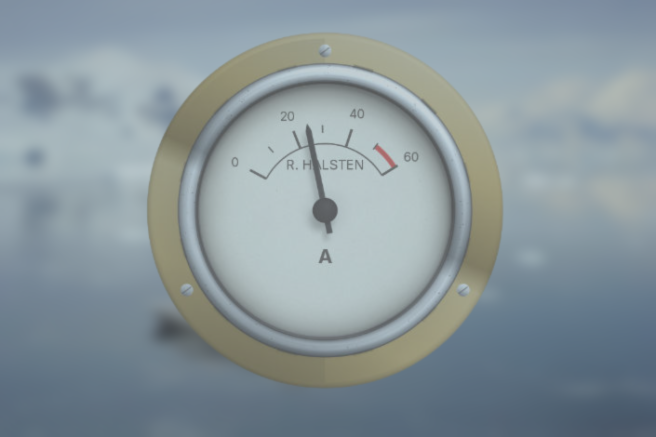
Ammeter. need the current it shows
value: 25 A
